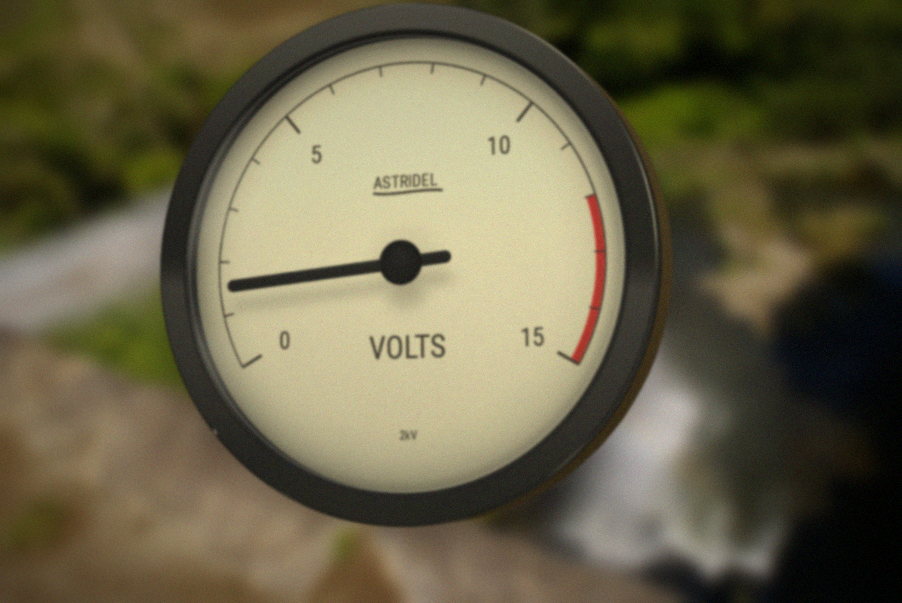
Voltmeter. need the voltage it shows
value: 1.5 V
